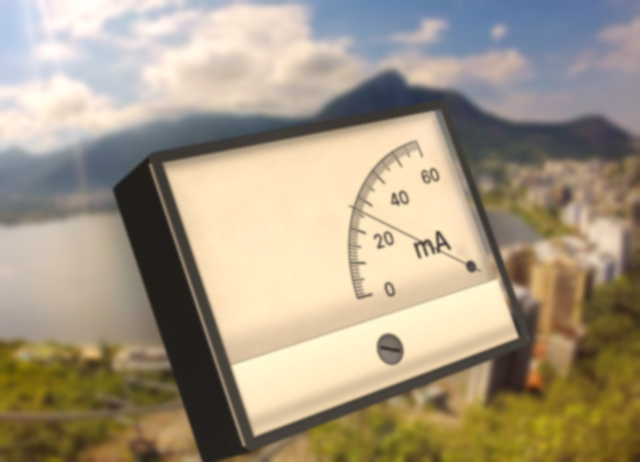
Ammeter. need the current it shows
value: 25 mA
